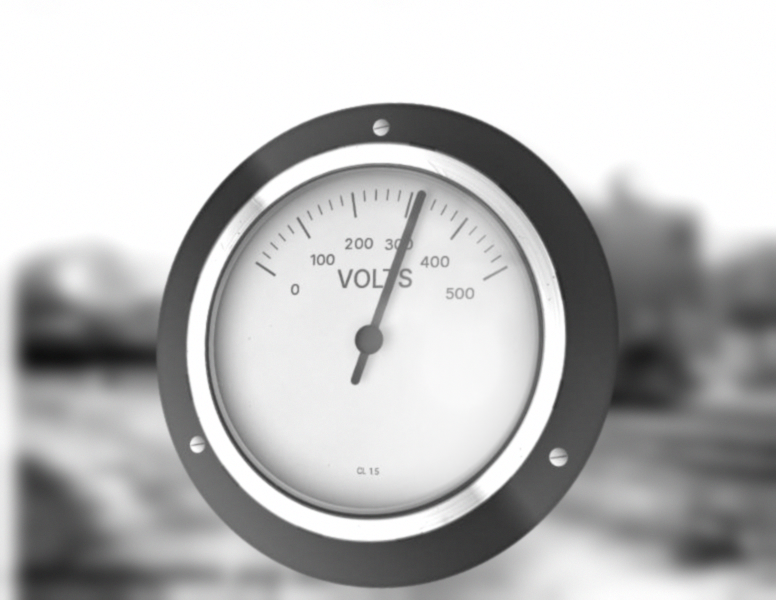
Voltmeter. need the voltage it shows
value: 320 V
